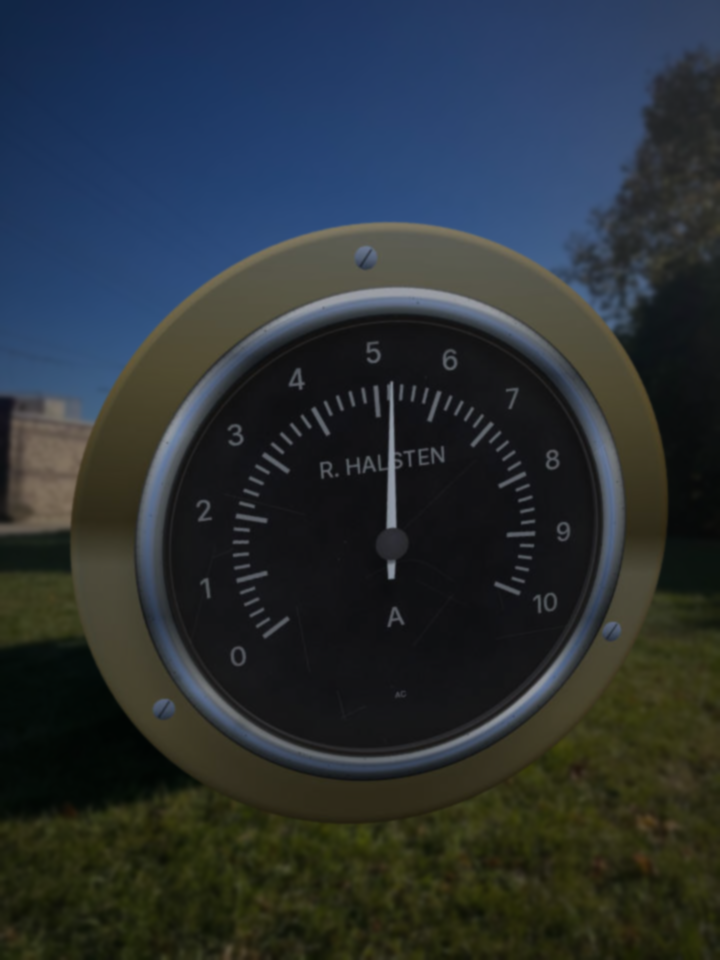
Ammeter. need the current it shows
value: 5.2 A
